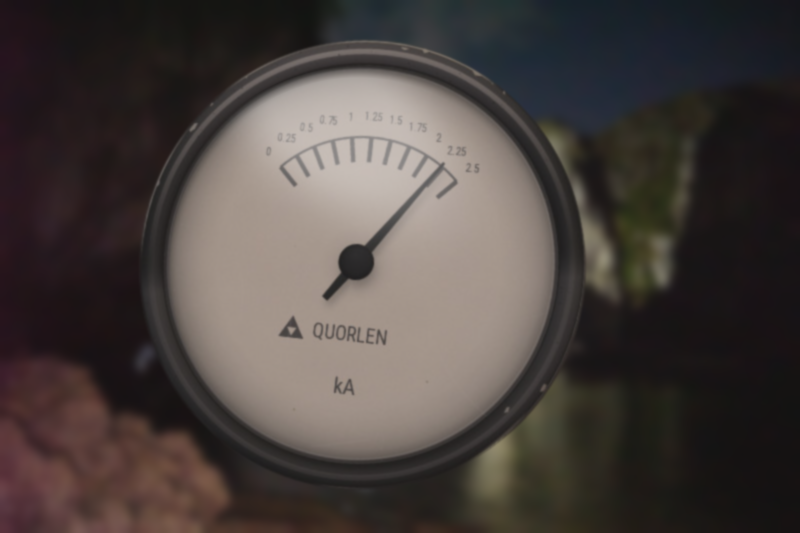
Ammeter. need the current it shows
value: 2.25 kA
